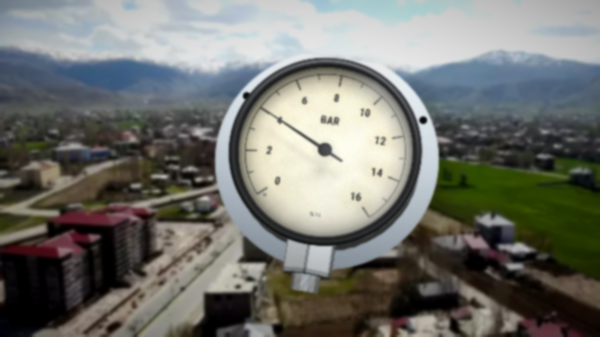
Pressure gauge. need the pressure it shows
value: 4 bar
